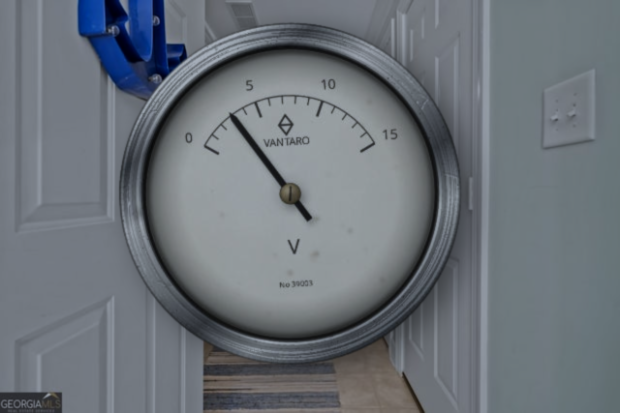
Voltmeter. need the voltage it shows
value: 3 V
